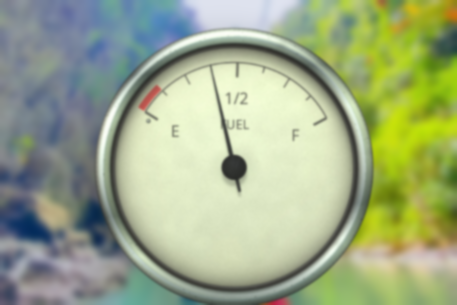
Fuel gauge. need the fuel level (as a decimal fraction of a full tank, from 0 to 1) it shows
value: 0.375
